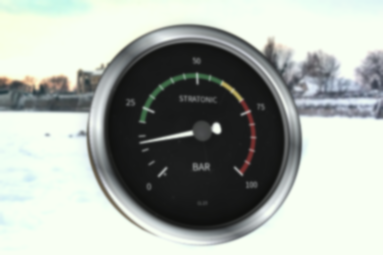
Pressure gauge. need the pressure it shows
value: 12.5 bar
